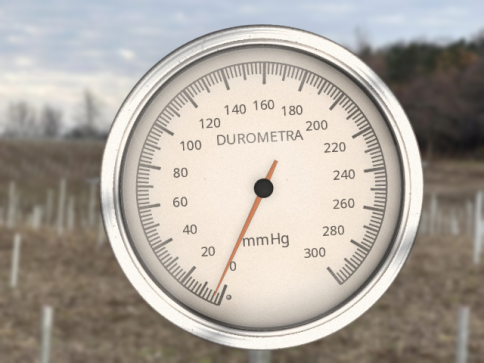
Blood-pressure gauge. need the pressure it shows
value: 4 mmHg
